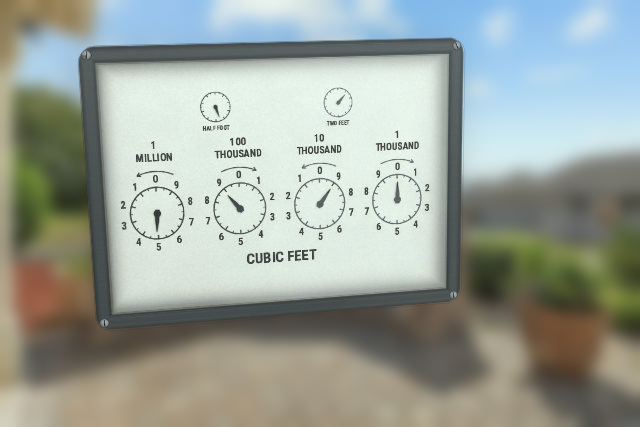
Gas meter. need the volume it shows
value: 489000 ft³
